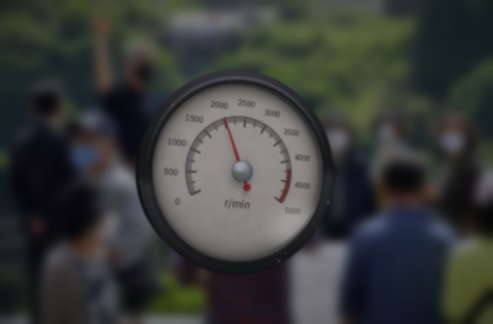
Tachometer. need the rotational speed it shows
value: 2000 rpm
